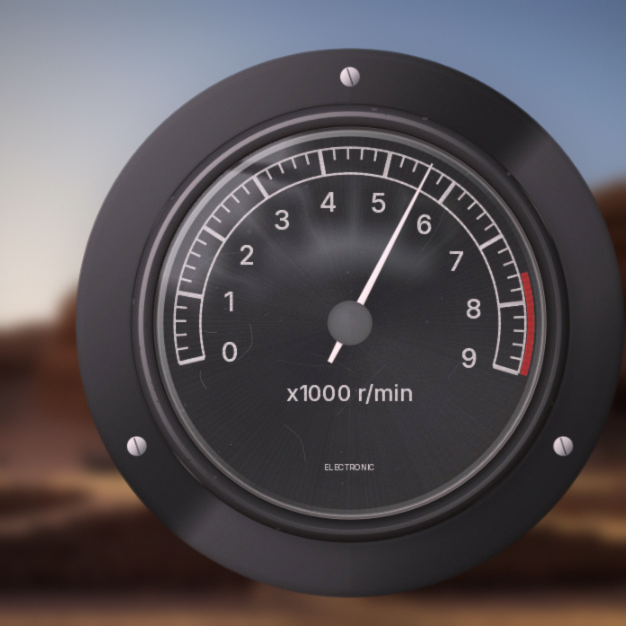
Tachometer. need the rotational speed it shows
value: 5600 rpm
